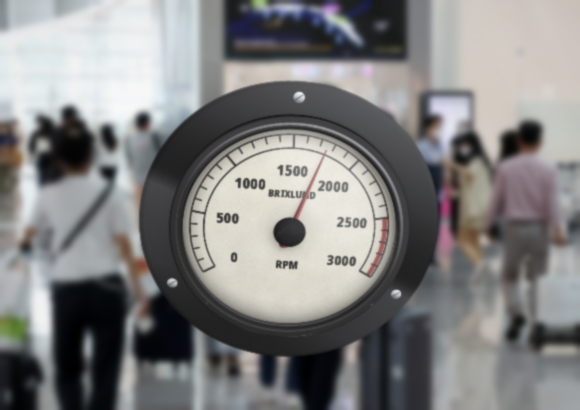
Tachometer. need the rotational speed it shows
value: 1750 rpm
